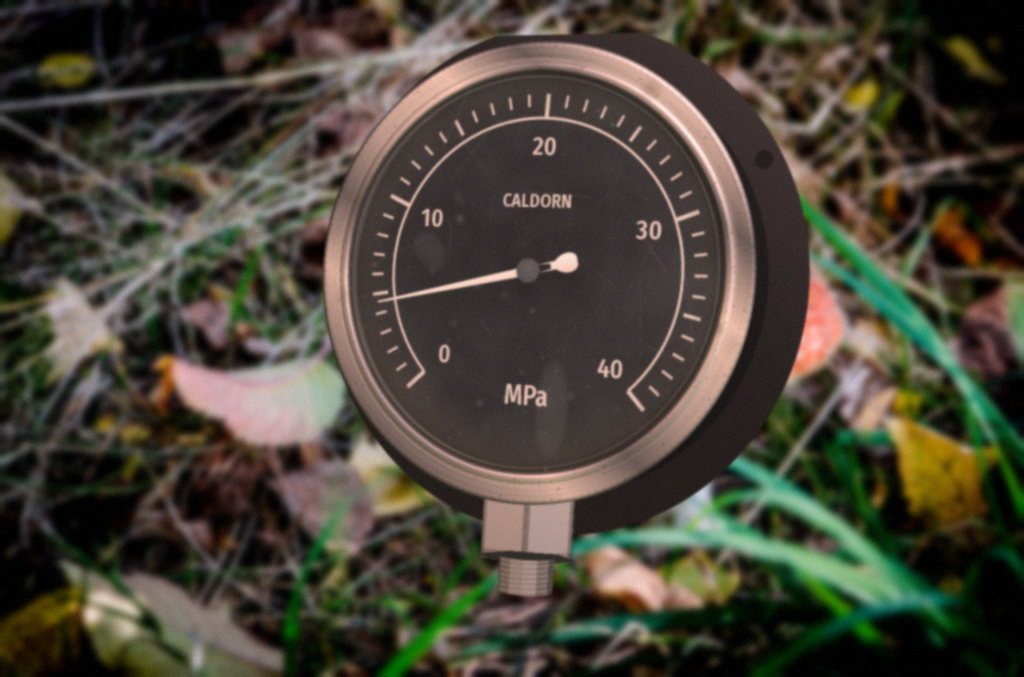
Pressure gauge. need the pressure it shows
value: 4.5 MPa
